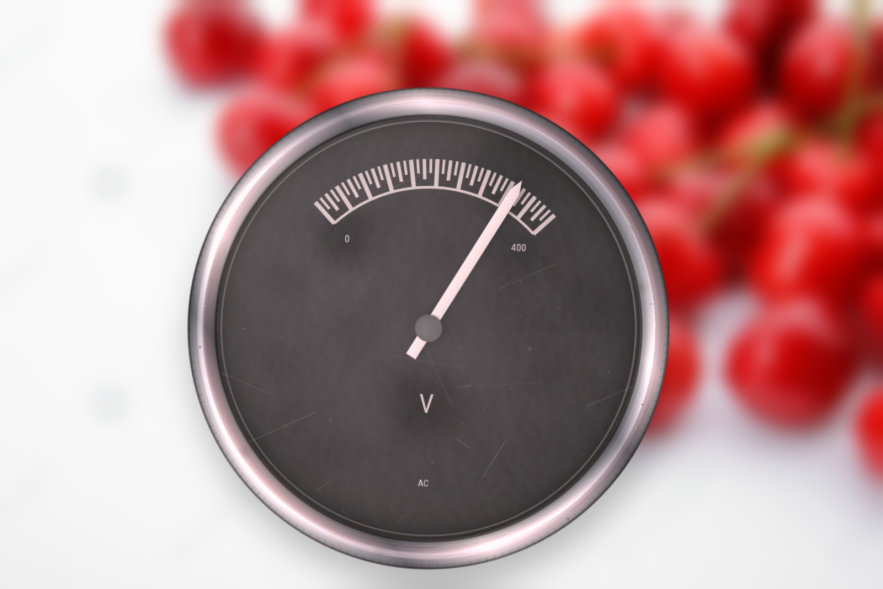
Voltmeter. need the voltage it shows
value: 330 V
